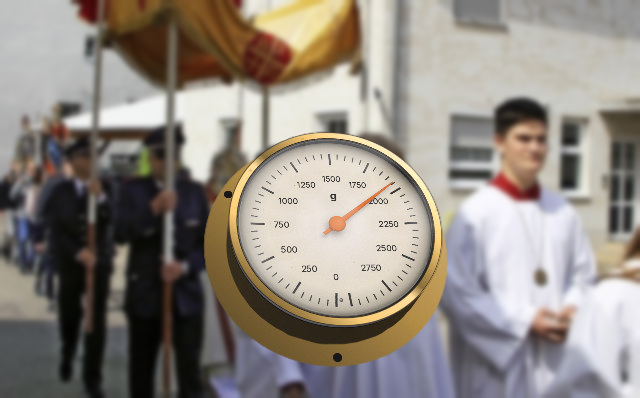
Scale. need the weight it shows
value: 1950 g
